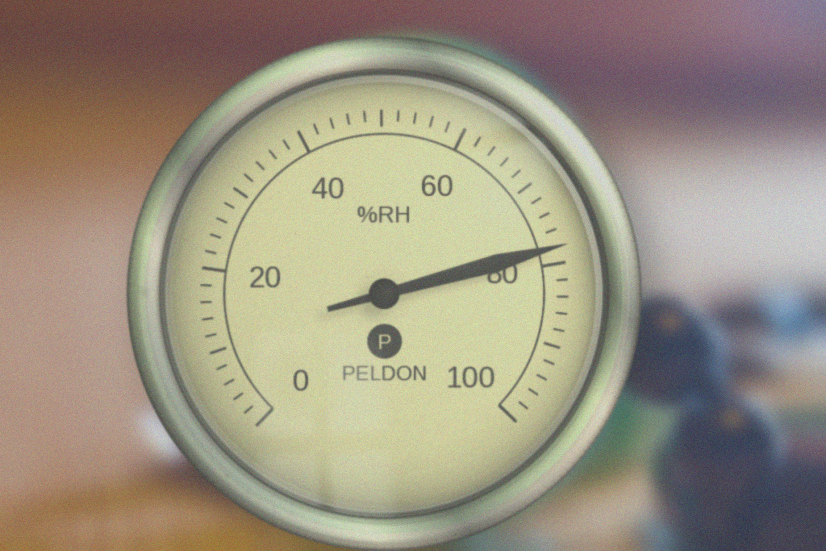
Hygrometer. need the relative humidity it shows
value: 78 %
